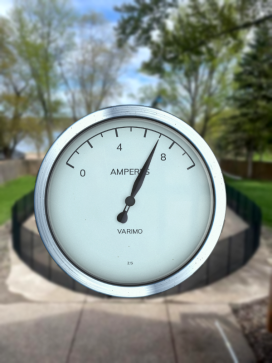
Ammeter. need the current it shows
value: 7 A
